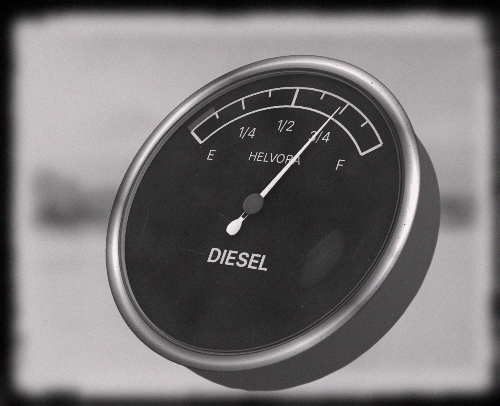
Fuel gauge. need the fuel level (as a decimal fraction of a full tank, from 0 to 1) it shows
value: 0.75
